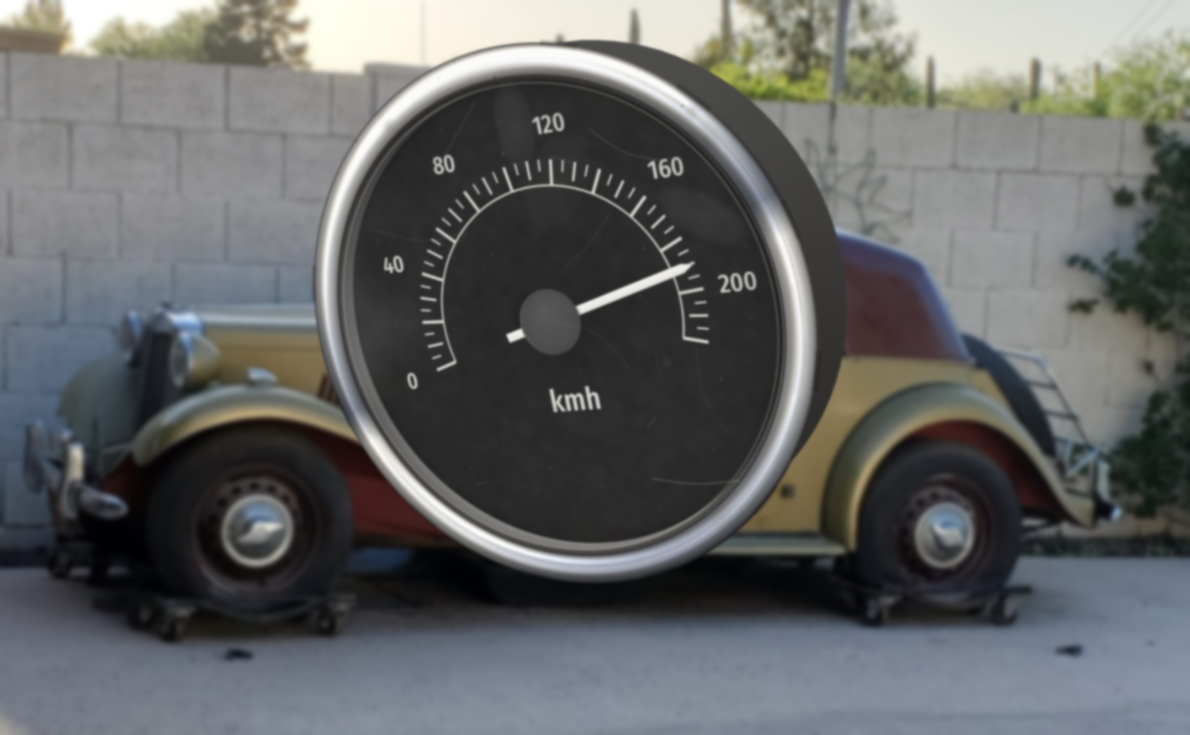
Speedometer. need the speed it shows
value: 190 km/h
